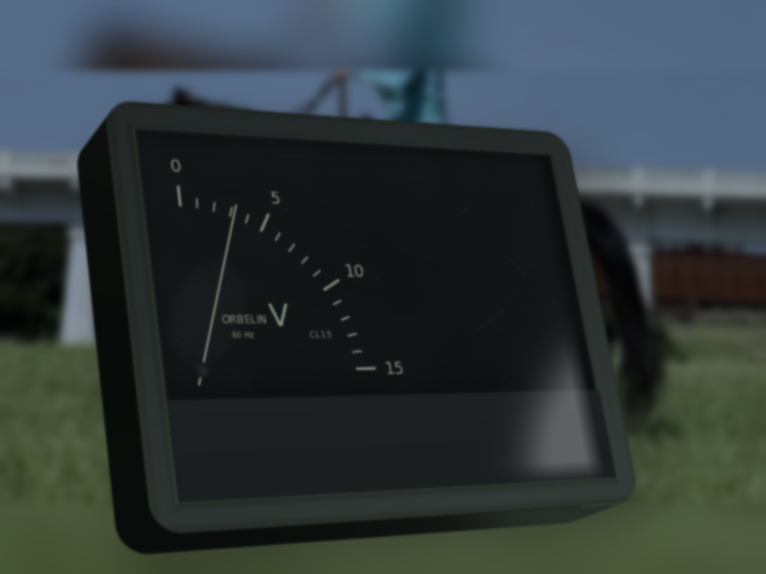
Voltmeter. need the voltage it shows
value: 3 V
